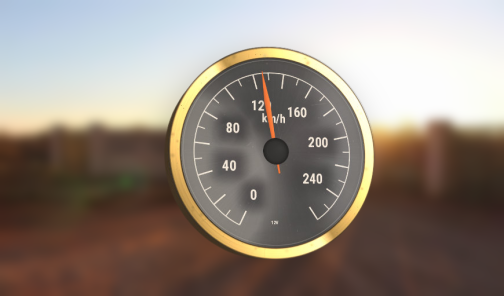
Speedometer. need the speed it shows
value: 125 km/h
